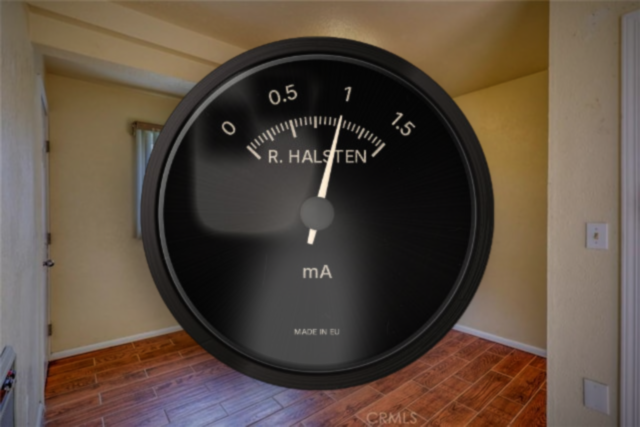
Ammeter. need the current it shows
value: 1 mA
